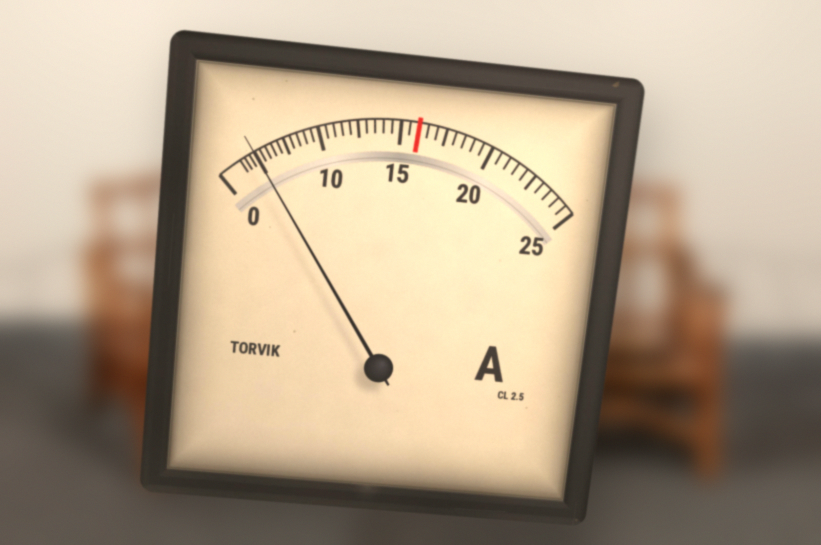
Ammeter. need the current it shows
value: 5 A
